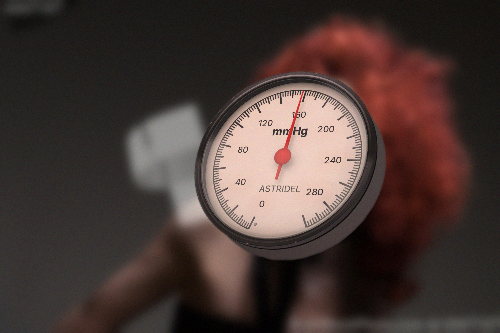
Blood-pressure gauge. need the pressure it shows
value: 160 mmHg
